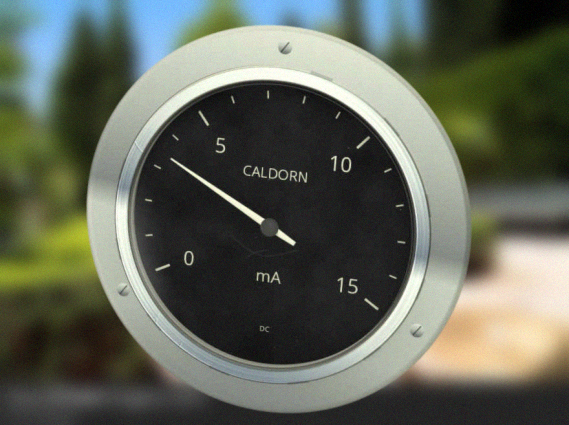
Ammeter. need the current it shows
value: 3.5 mA
